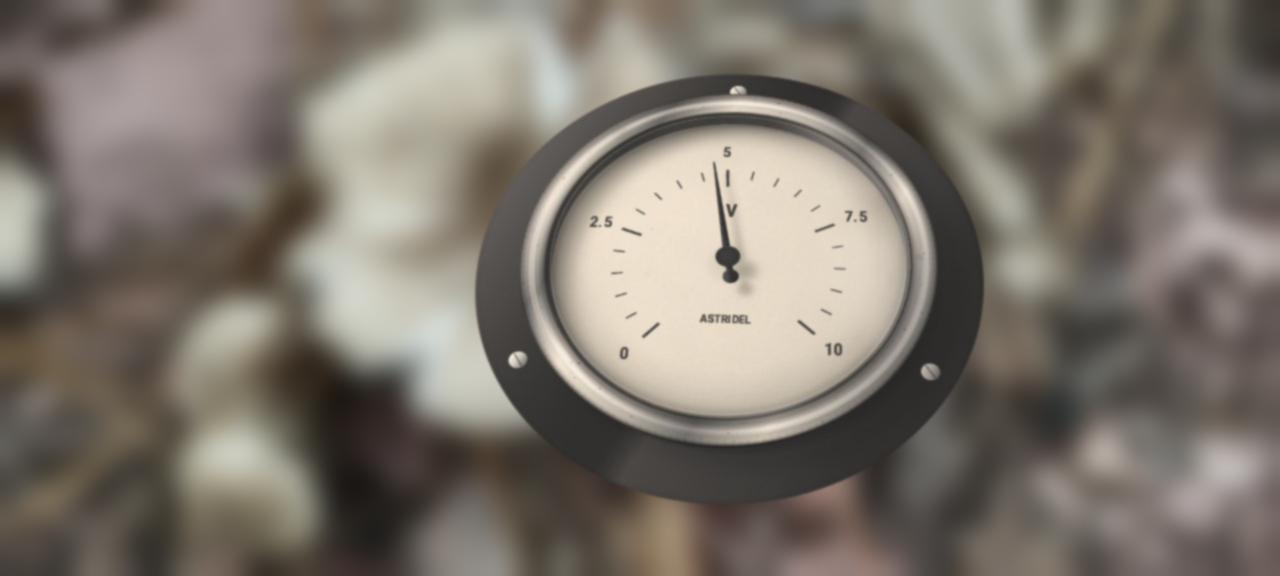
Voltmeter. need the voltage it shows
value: 4.75 V
